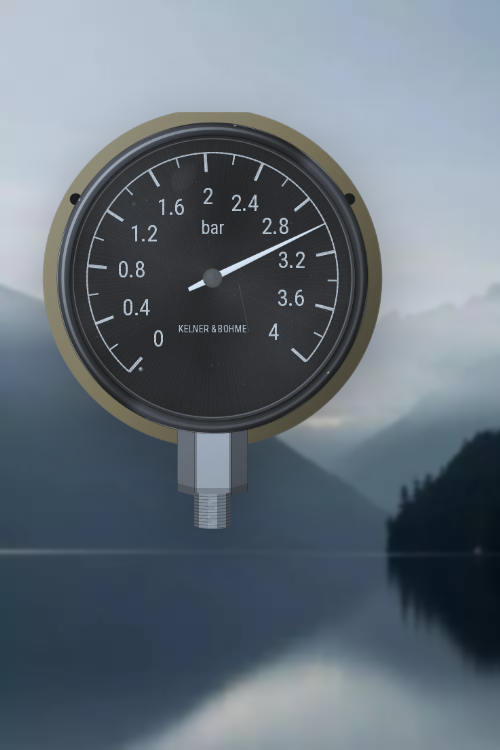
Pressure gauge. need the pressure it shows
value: 3 bar
